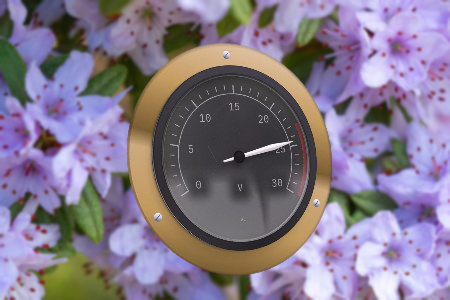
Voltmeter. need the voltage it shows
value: 24.5 V
